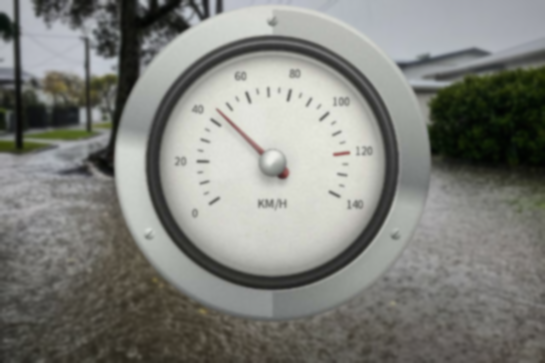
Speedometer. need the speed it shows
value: 45 km/h
